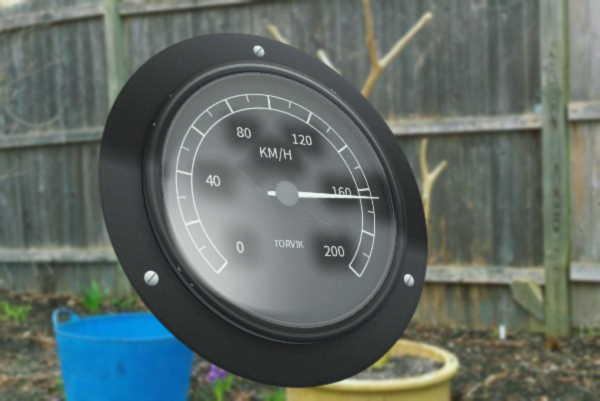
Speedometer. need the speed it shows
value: 165 km/h
